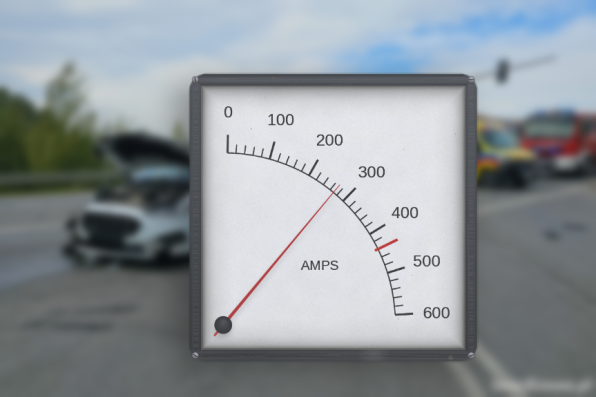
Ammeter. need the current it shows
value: 270 A
